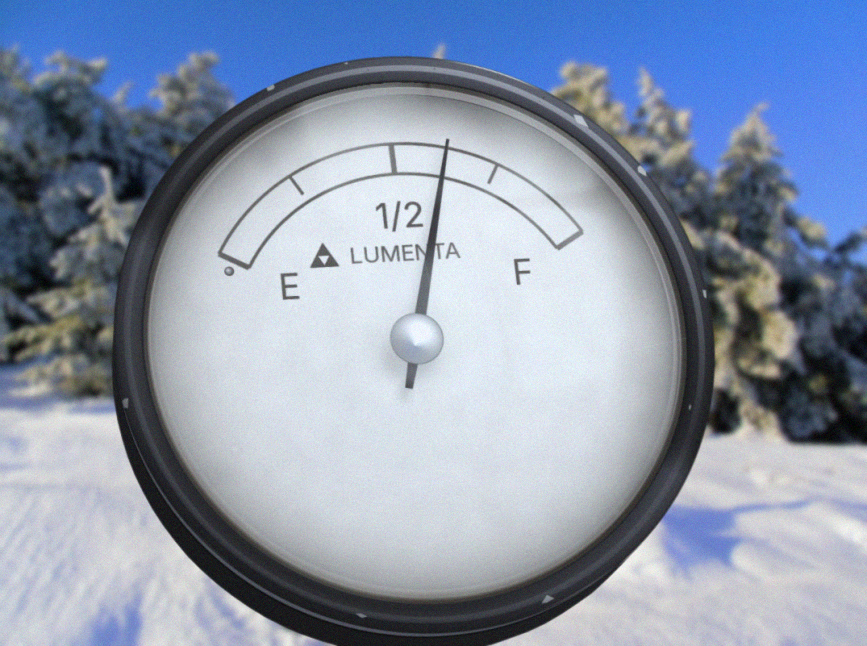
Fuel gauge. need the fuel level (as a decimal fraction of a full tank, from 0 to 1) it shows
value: 0.625
